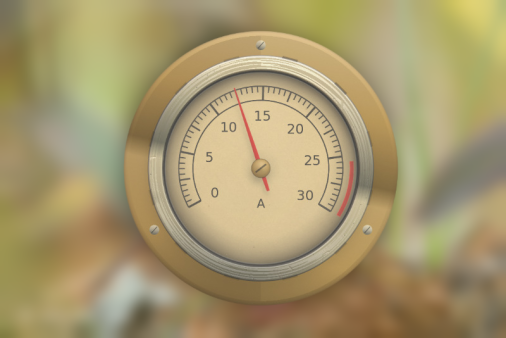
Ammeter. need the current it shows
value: 12.5 A
